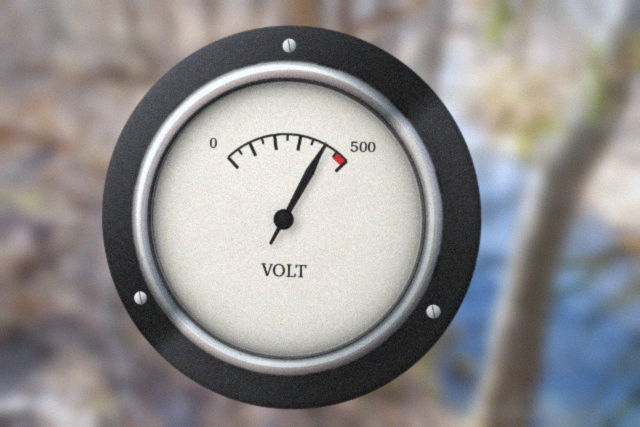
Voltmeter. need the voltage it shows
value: 400 V
